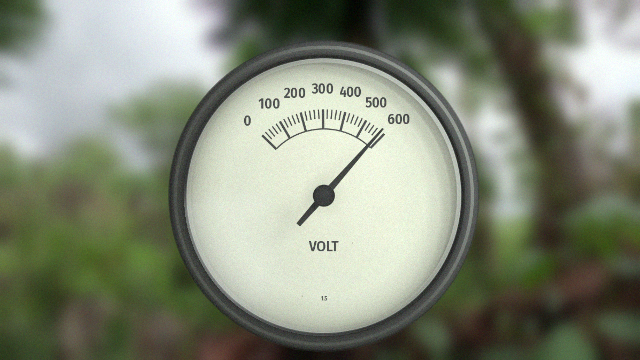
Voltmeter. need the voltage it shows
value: 580 V
